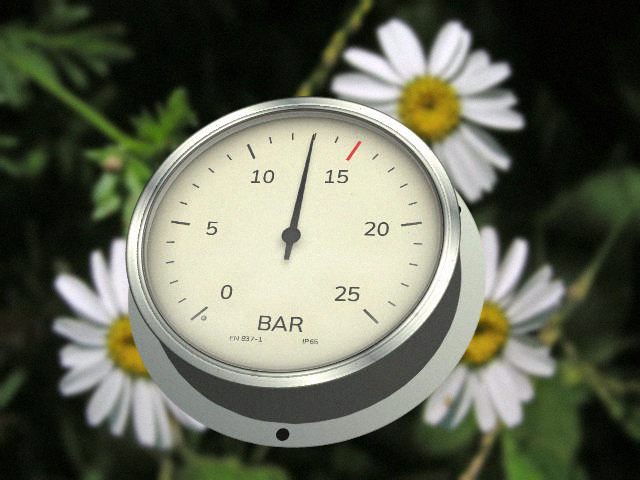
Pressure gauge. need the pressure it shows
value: 13 bar
